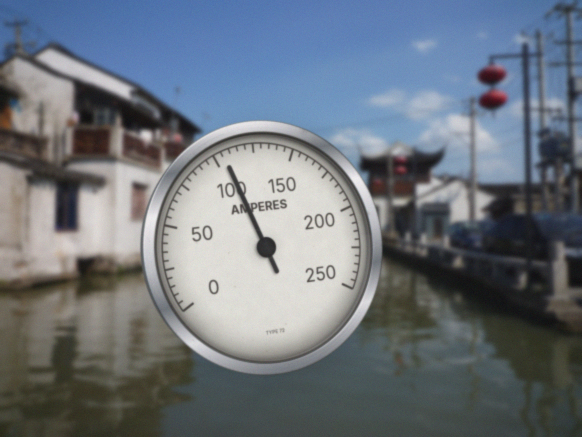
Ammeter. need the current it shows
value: 105 A
